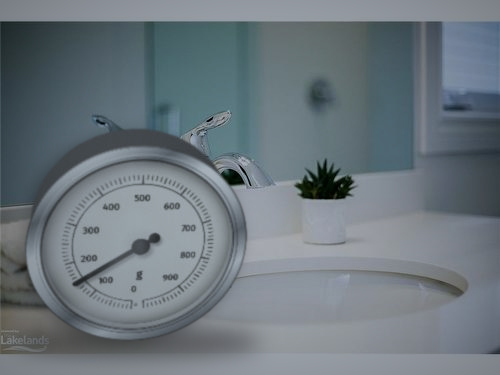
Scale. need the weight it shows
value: 150 g
